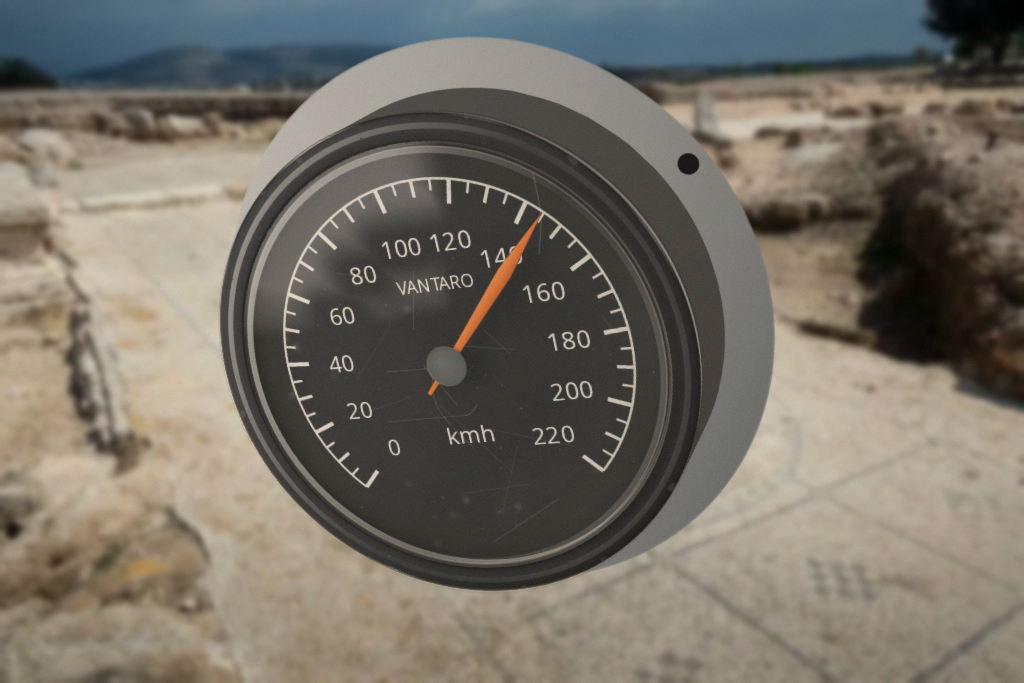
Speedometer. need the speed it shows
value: 145 km/h
